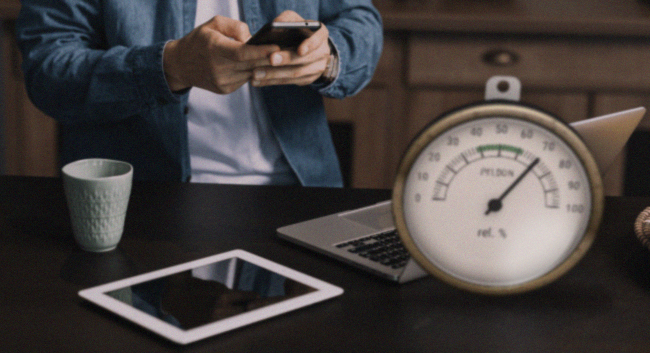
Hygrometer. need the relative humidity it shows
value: 70 %
